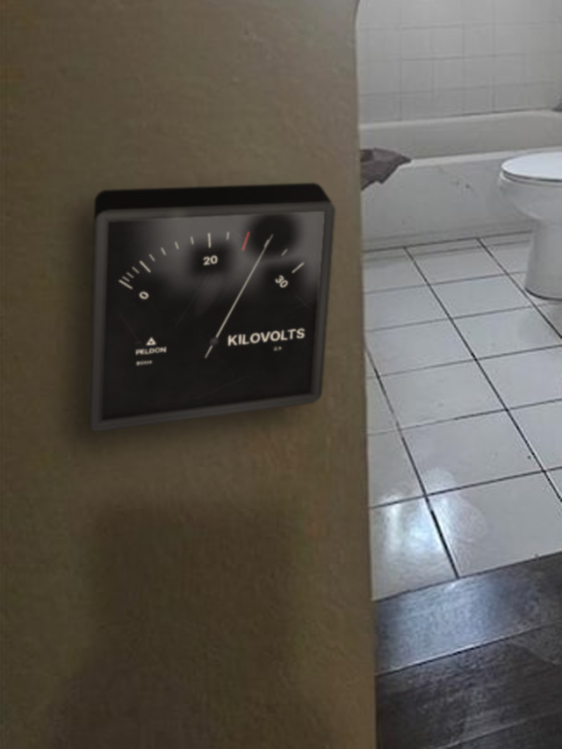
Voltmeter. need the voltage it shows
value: 26 kV
